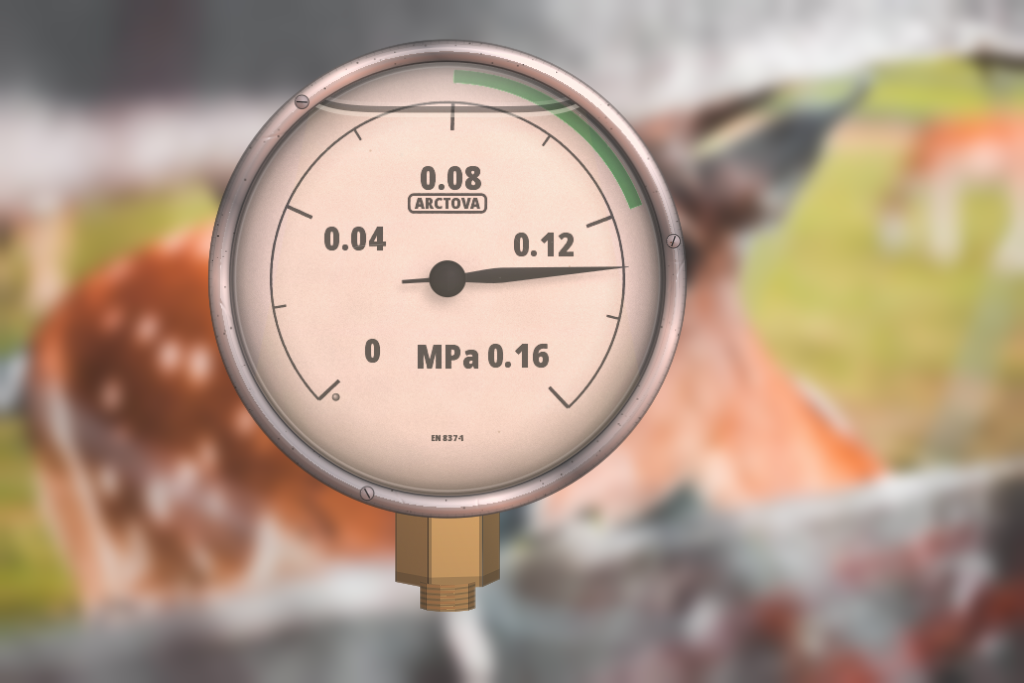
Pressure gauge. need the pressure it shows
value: 0.13 MPa
